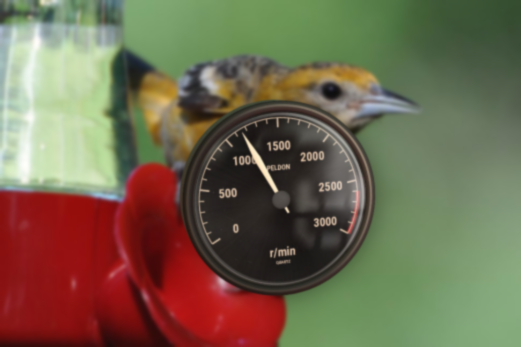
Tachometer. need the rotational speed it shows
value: 1150 rpm
